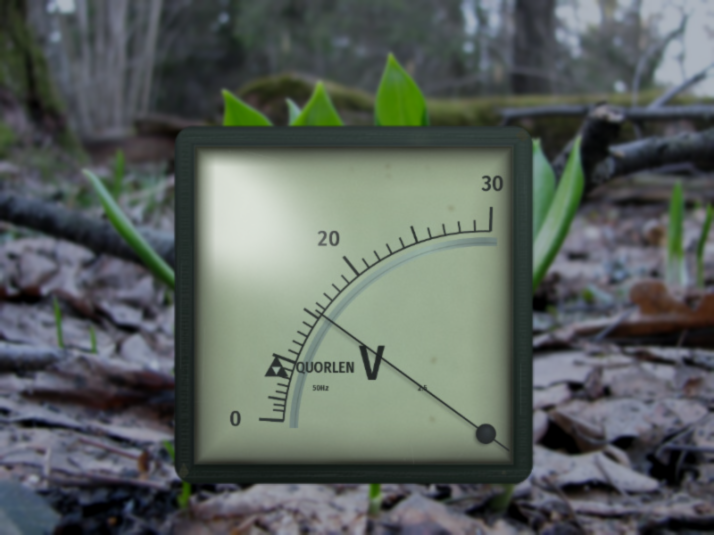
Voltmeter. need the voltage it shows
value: 15.5 V
